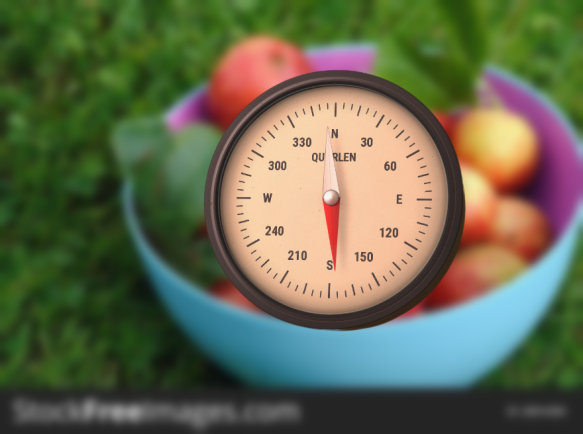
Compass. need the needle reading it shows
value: 175 °
